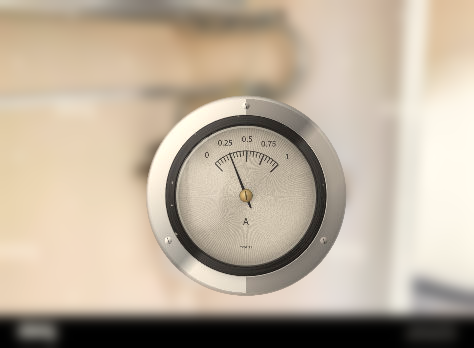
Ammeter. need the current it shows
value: 0.25 A
